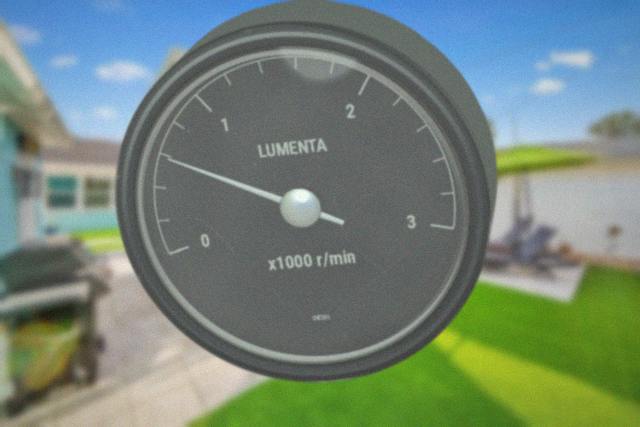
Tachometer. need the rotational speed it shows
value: 600 rpm
